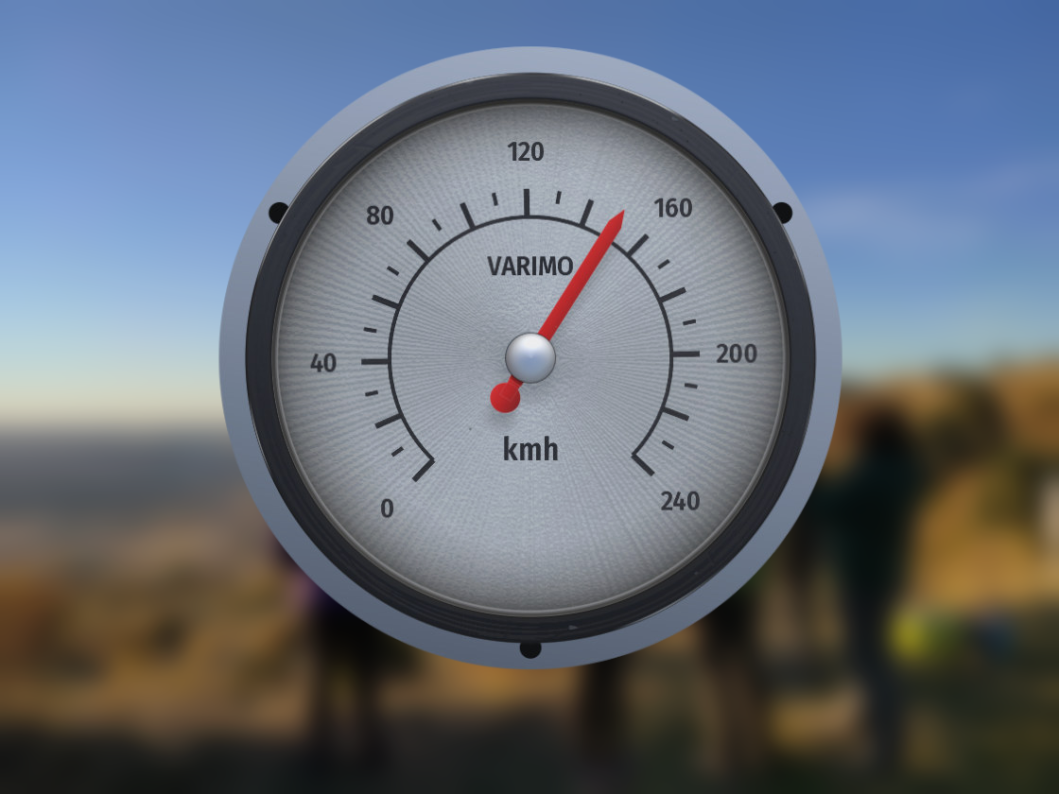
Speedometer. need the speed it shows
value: 150 km/h
